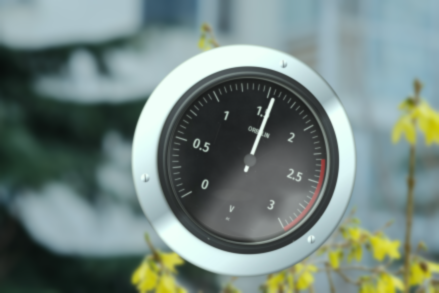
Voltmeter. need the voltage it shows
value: 1.55 V
